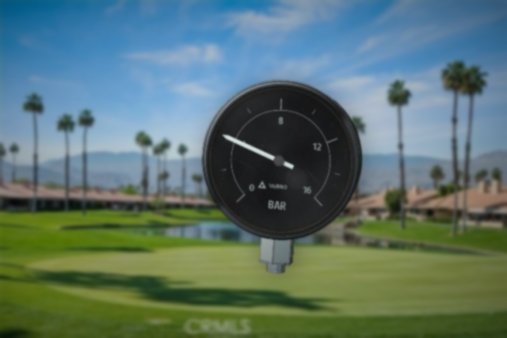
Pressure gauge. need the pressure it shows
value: 4 bar
